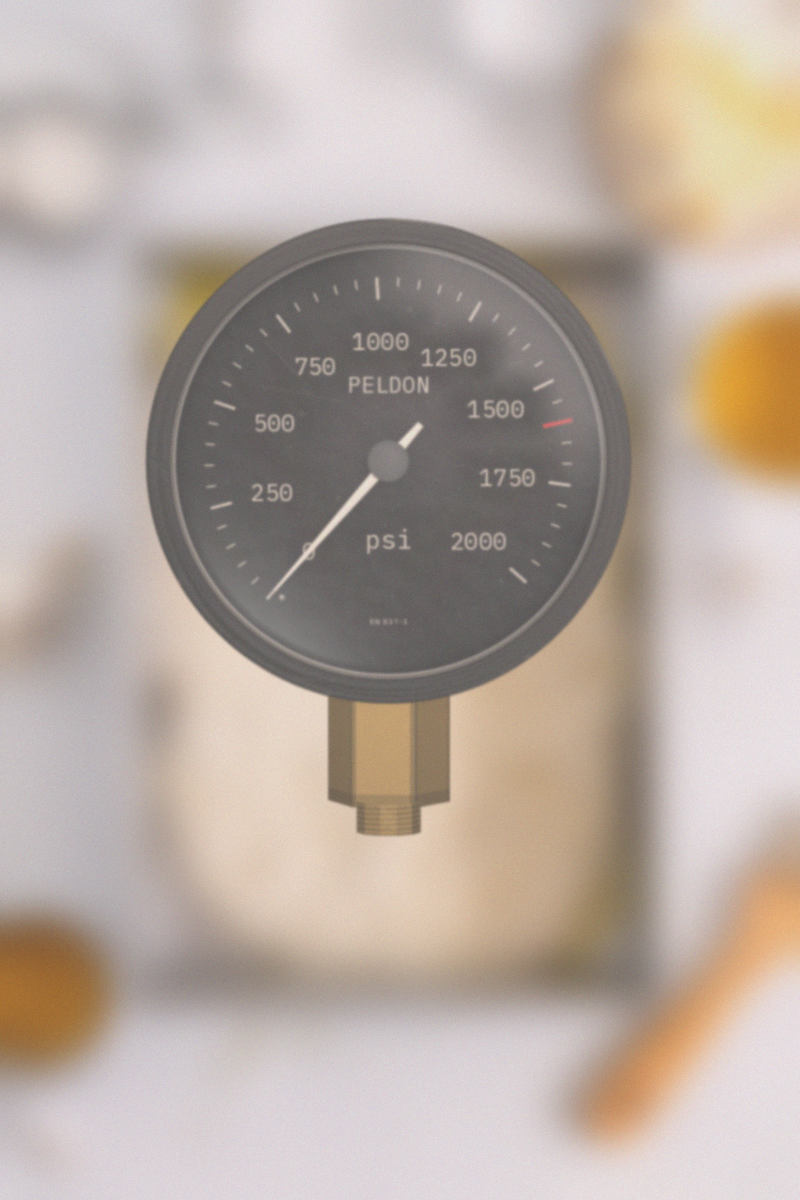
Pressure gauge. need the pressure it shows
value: 0 psi
